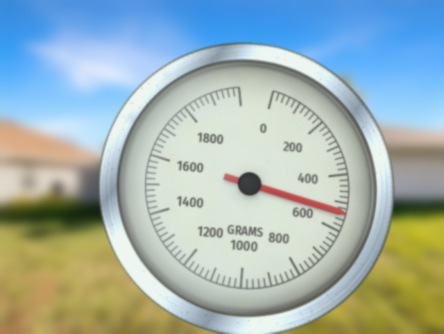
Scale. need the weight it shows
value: 540 g
